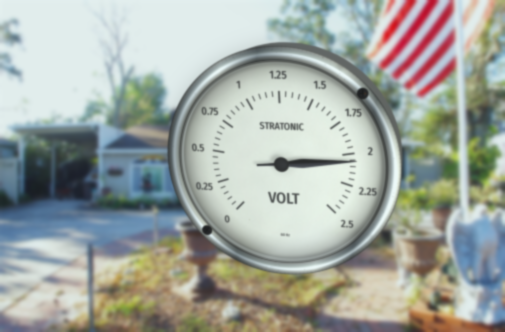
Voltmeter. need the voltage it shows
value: 2.05 V
